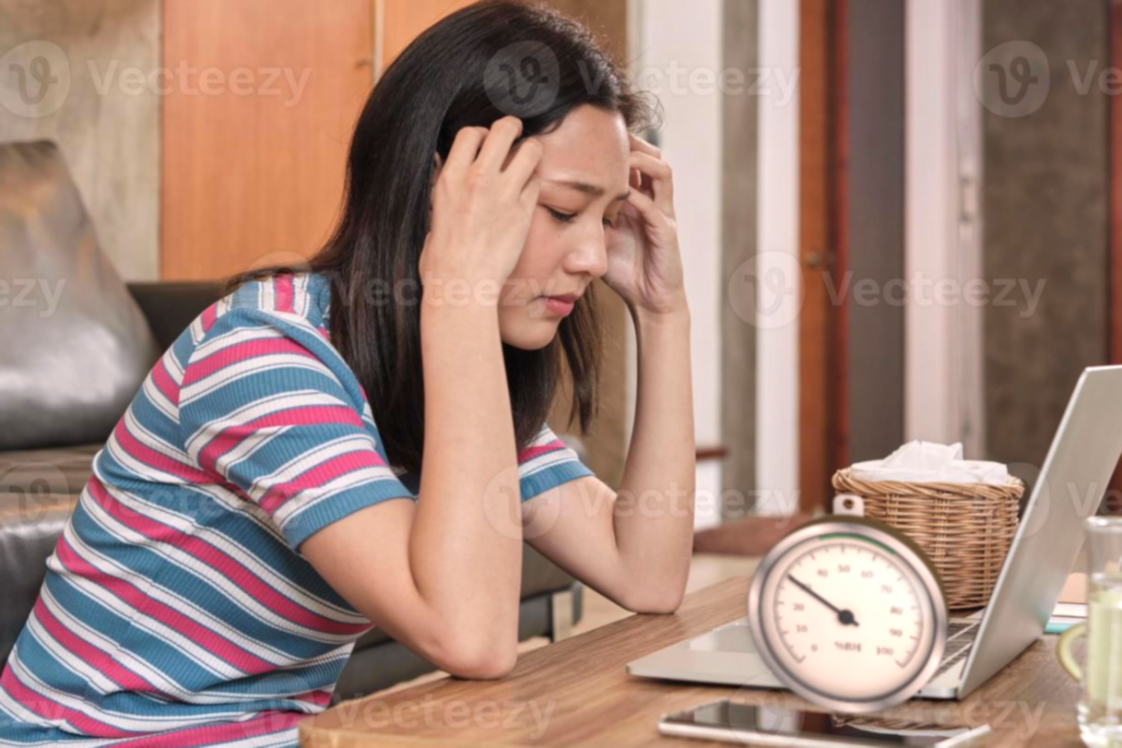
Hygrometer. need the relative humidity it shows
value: 30 %
